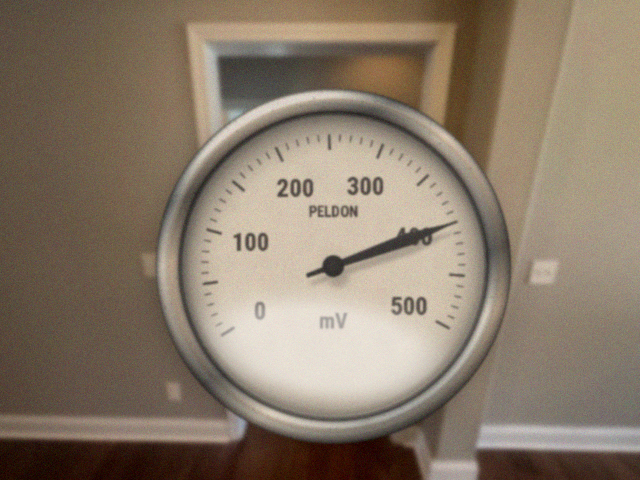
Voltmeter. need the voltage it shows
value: 400 mV
